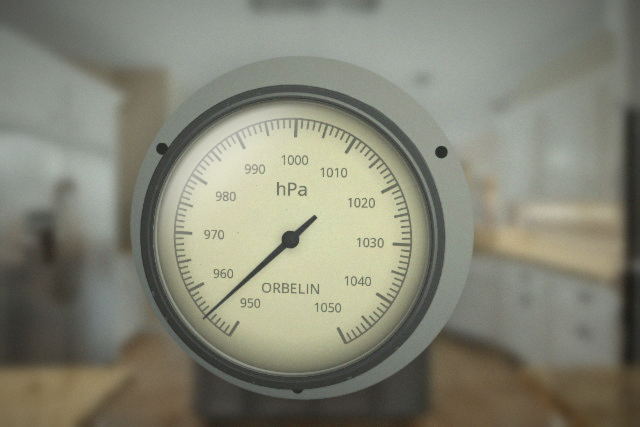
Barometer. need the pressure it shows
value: 955 hPa
